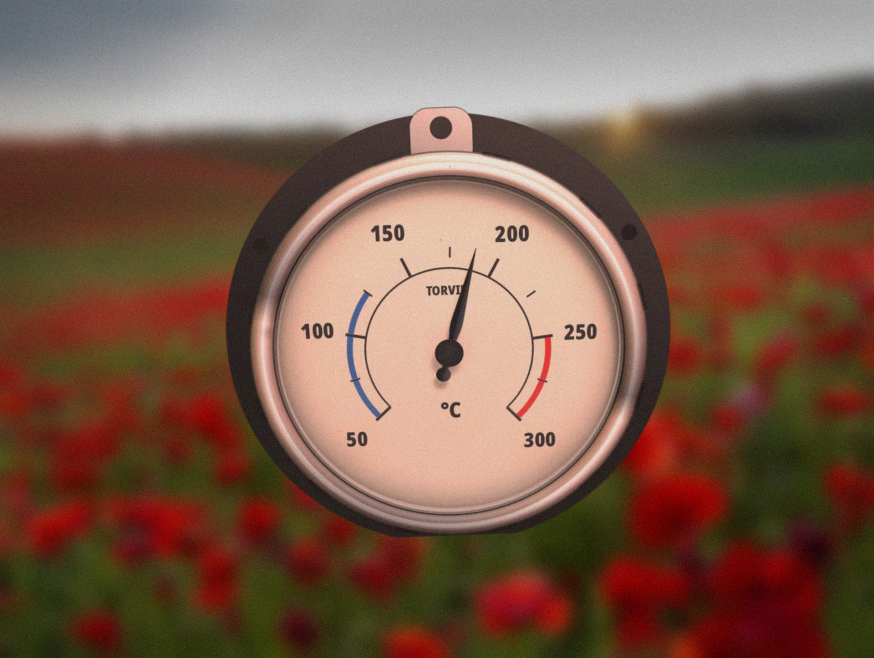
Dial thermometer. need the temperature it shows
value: 187.5 °C
